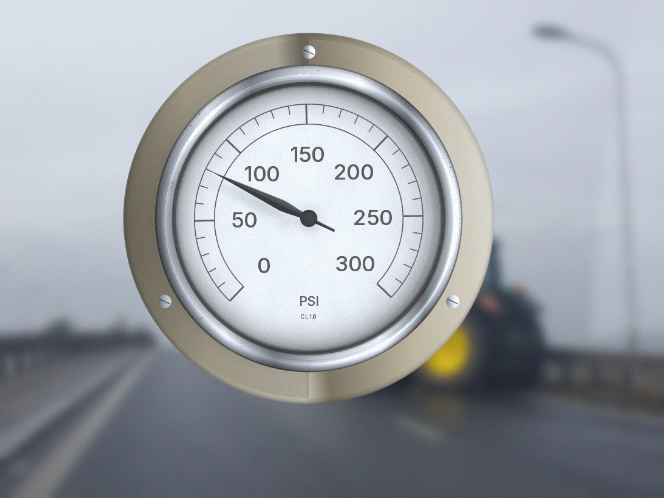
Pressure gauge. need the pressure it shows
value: 80 psi
